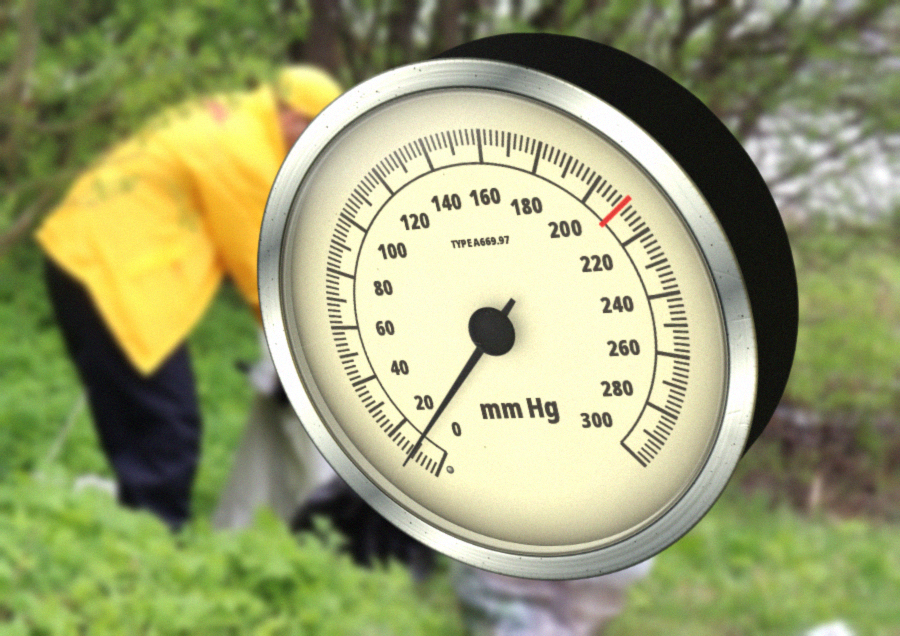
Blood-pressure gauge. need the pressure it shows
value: 10 mmHg
